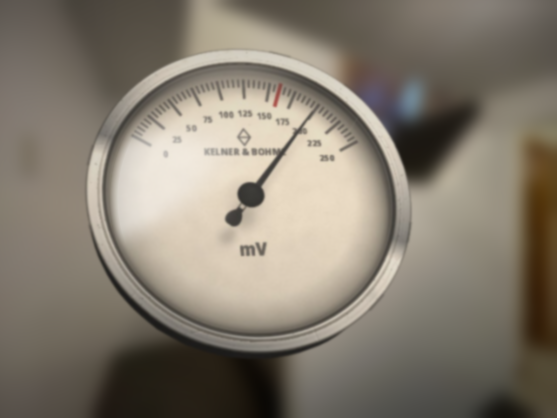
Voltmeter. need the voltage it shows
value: 200 mV
